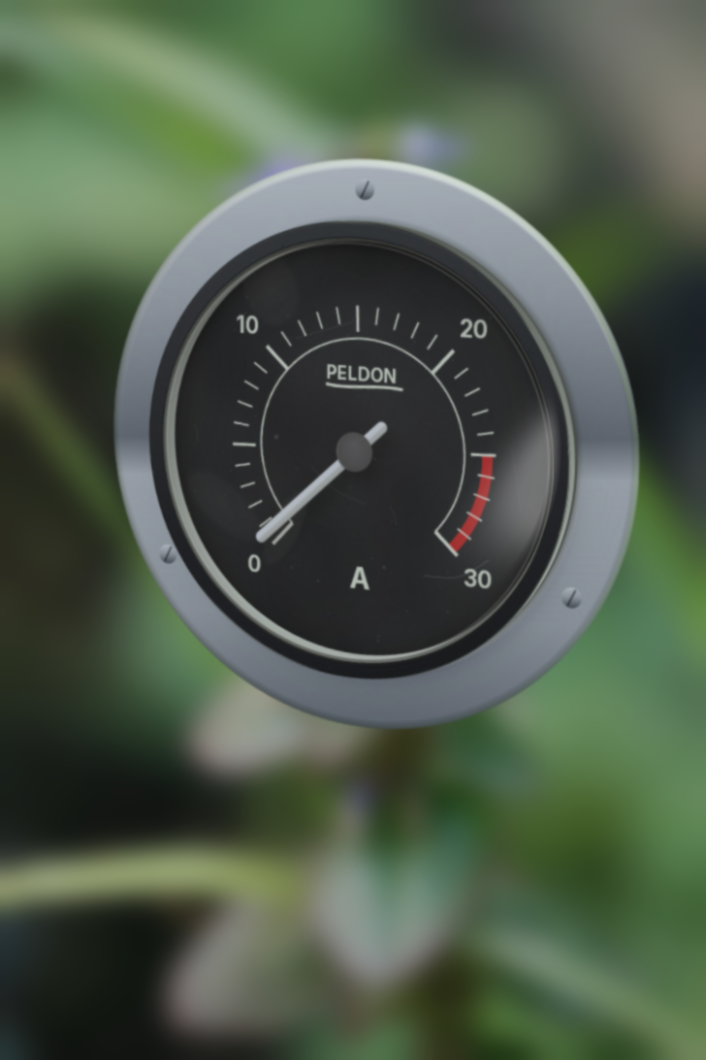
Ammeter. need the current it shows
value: 0.5 A
